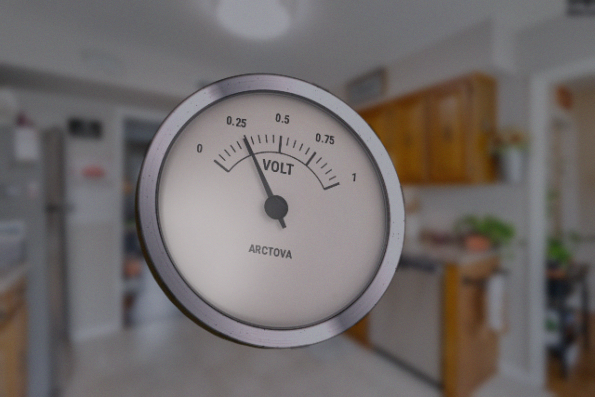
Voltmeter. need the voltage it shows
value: 0.25 V
